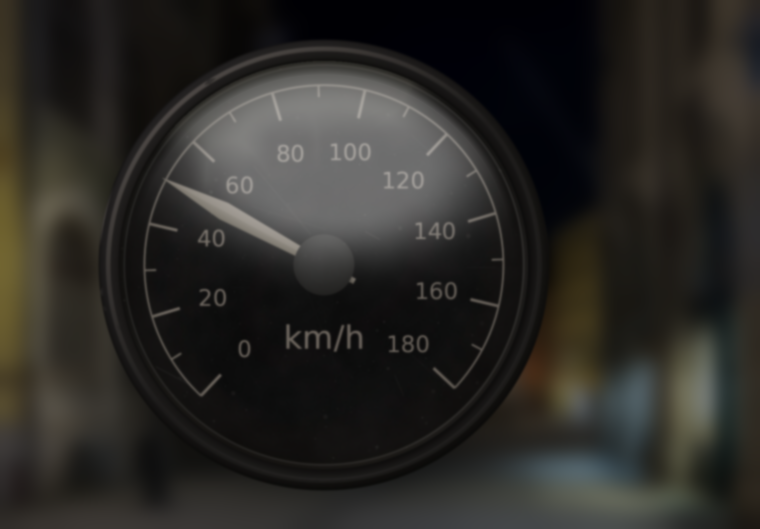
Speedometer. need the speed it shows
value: 50 km/h
